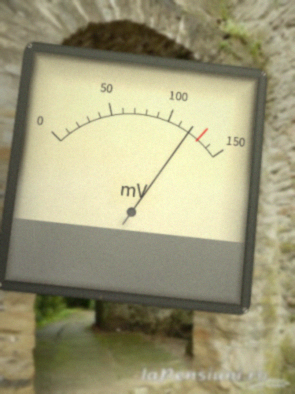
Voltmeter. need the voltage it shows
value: 120 mV
